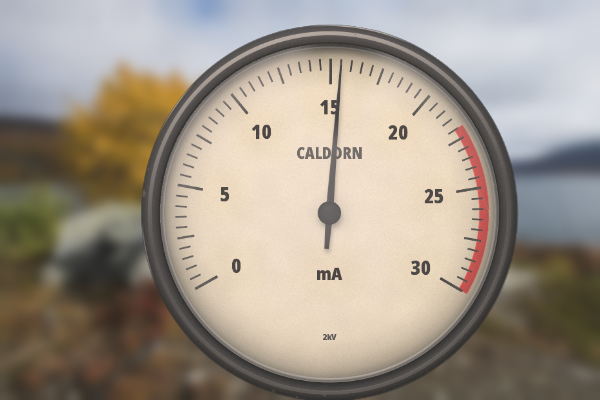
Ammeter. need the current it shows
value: 15.5 mA
